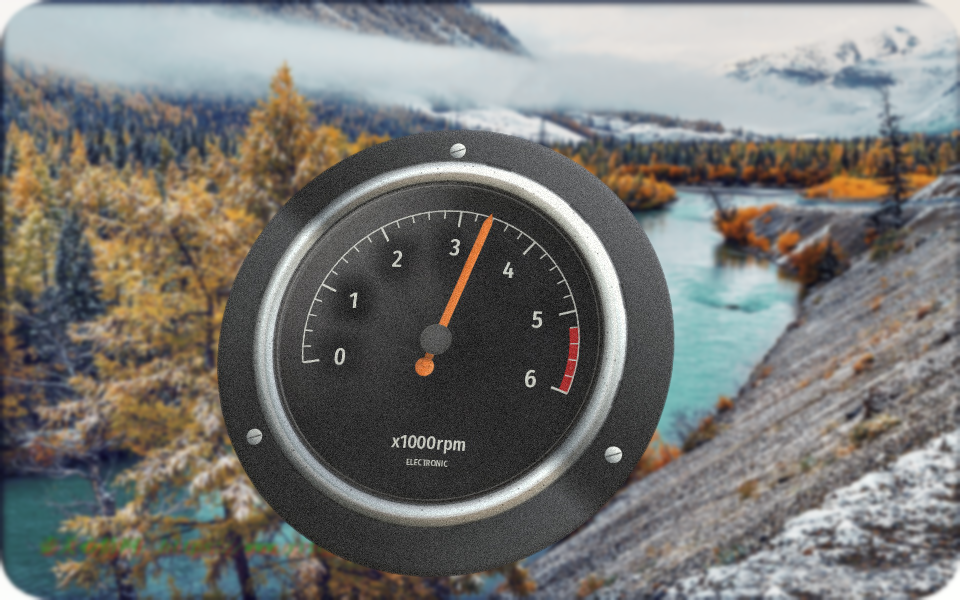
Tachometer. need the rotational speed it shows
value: 3400 rpm
